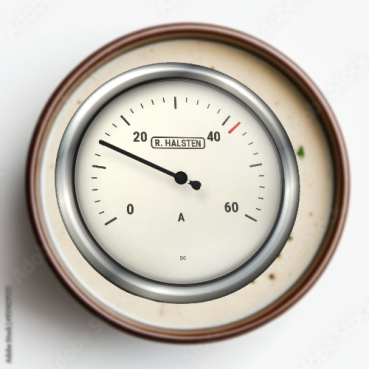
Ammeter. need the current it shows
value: 14 A
